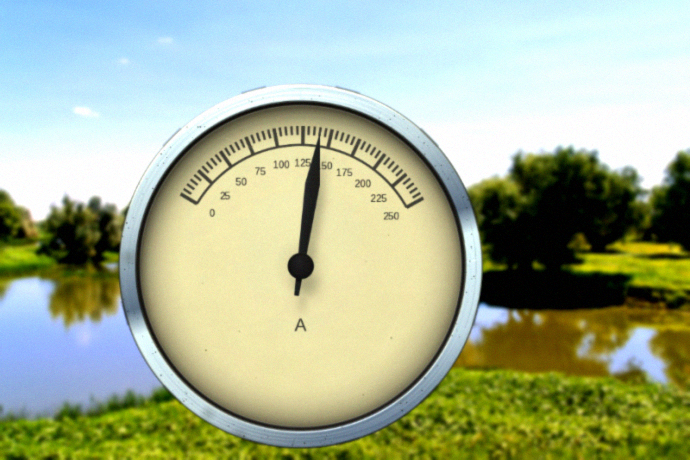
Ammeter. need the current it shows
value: 140 A
